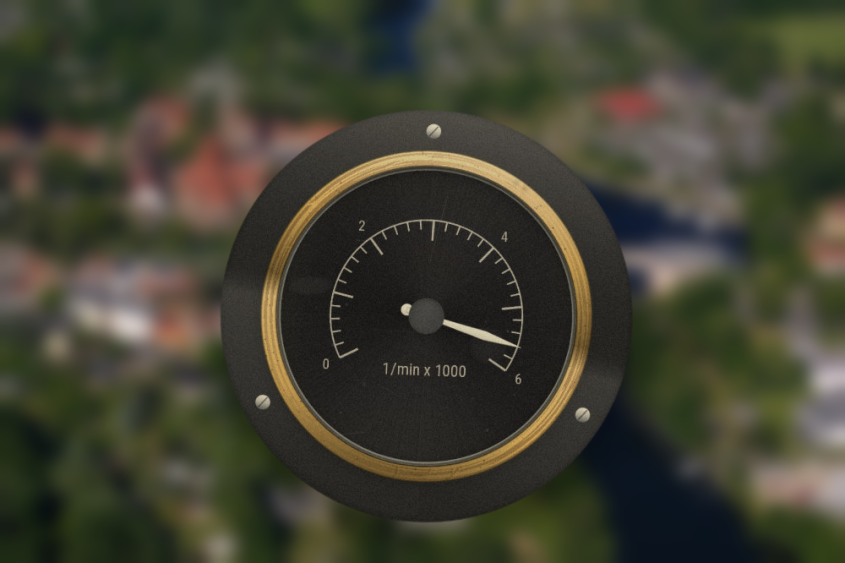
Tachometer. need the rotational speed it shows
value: 5600 rpm
